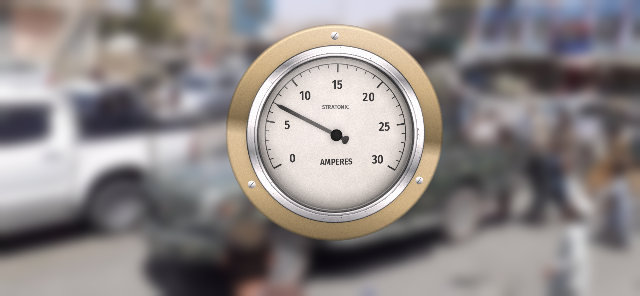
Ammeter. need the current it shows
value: 7 A
